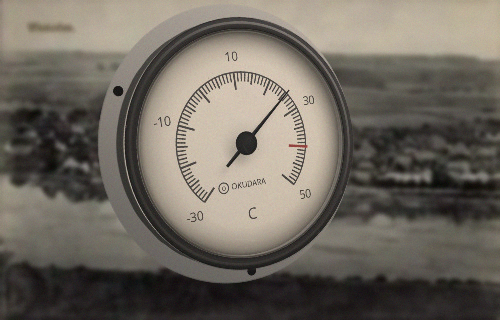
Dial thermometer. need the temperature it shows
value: 25 °C
